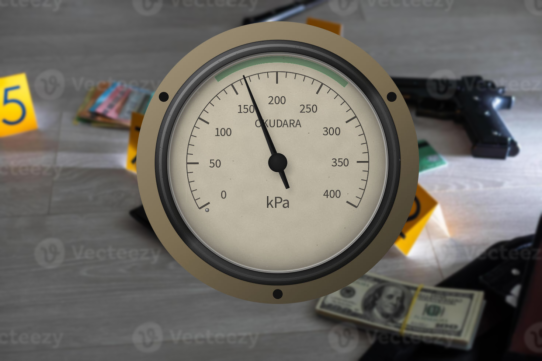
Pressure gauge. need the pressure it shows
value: 165 kPa
